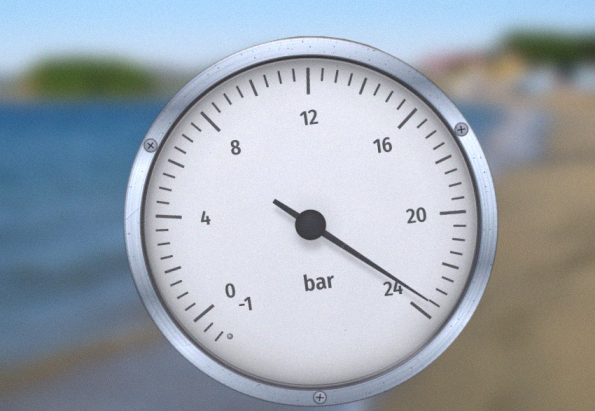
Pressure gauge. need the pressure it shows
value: 23.5 bar
